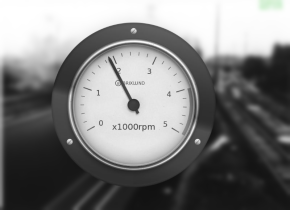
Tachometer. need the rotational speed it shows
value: 1900 rpm
